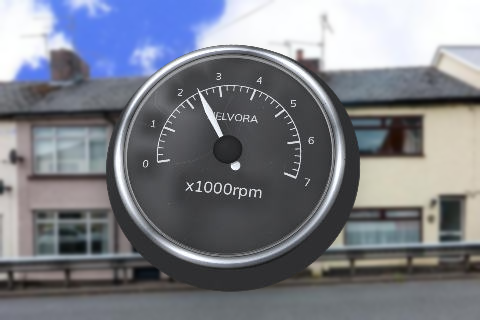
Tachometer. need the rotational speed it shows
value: 2400 rpm
